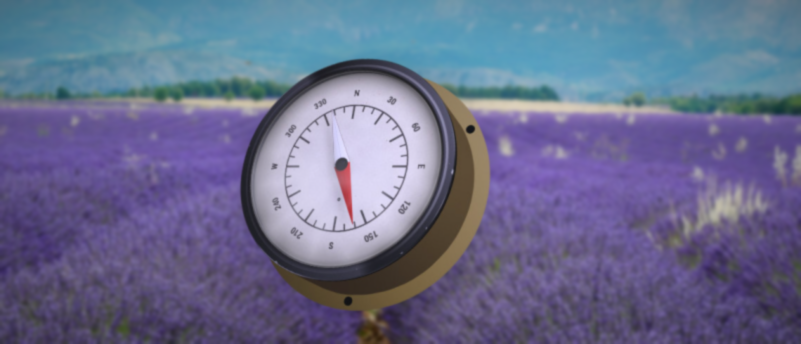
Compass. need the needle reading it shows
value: 160 °
